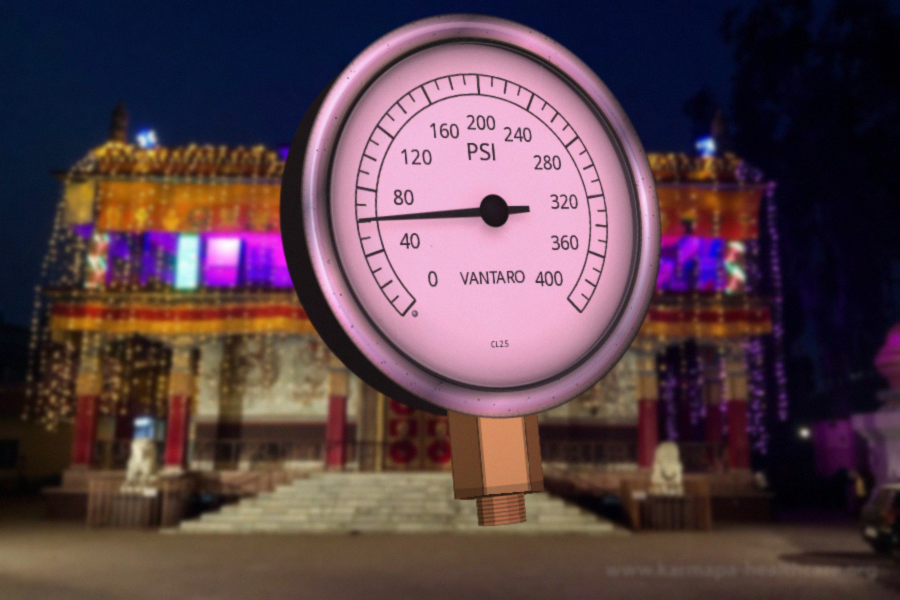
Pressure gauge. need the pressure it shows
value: 60 psi
